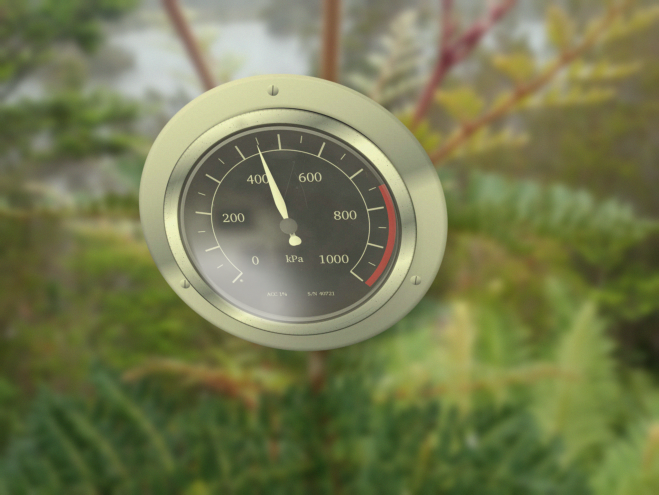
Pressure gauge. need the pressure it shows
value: 450 kPa
